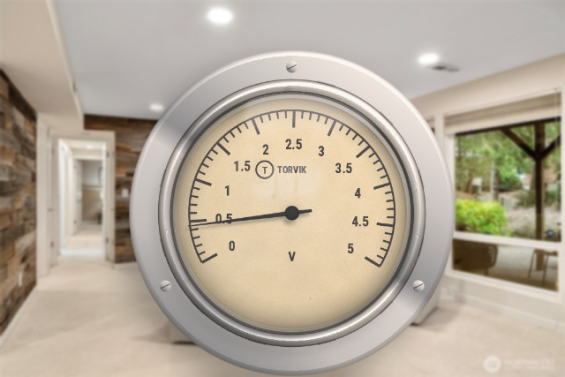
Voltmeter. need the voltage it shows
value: 0.45 V
